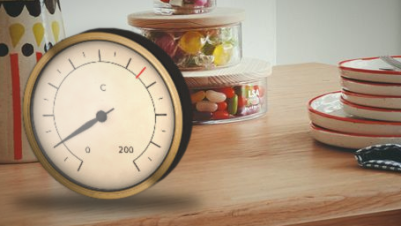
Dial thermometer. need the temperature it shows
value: 20 °C
